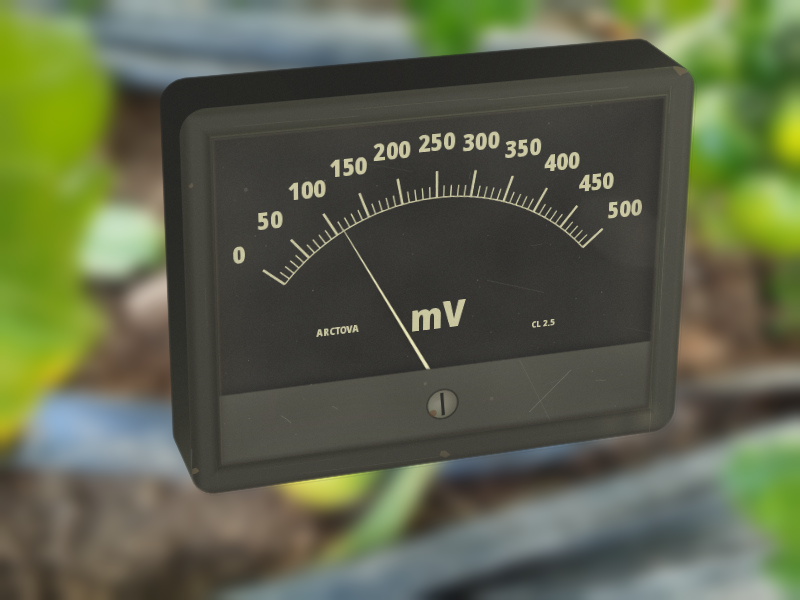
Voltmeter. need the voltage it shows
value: 110 mV
